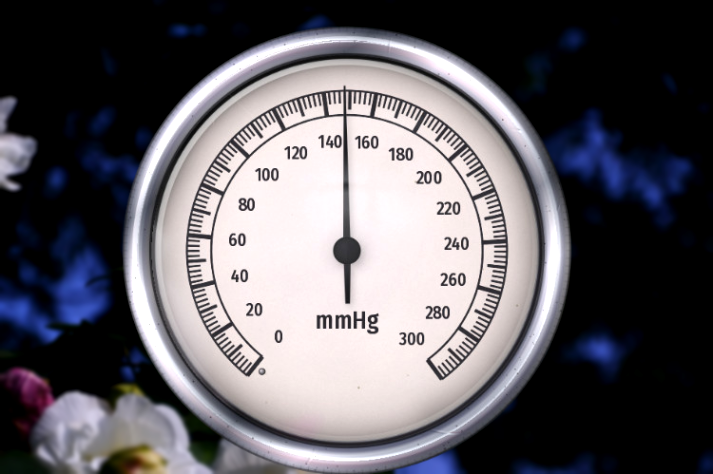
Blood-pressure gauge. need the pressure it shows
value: 148 mmHg
